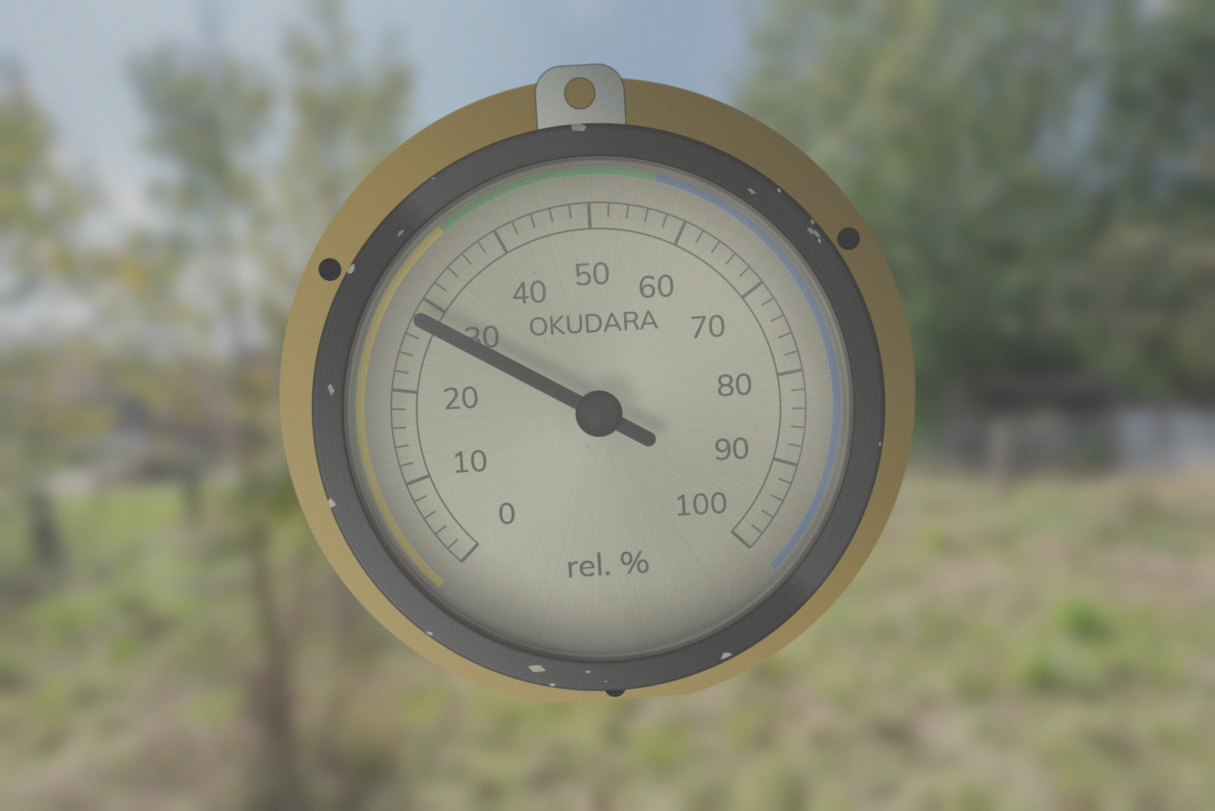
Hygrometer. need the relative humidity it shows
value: 28 %
